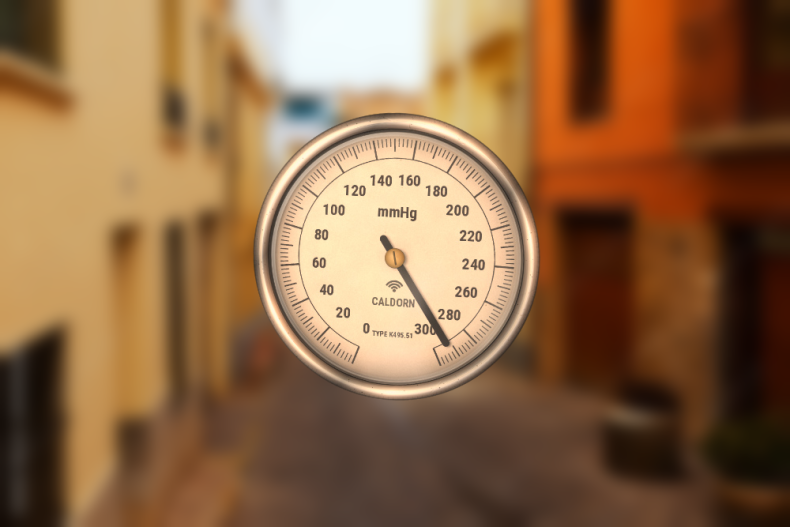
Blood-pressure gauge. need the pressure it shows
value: 292 mmHg
